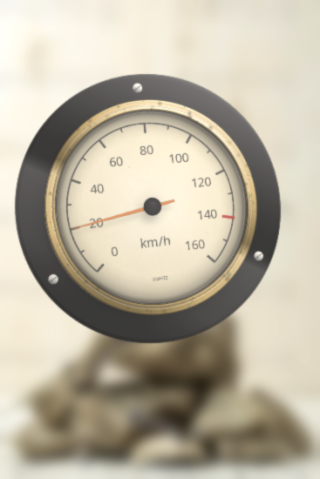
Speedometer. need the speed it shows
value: 20 km/h
